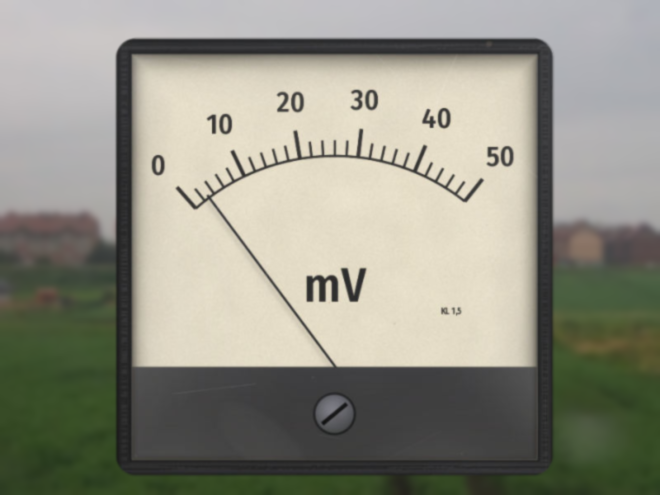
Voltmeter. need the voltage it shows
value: 3 mV
